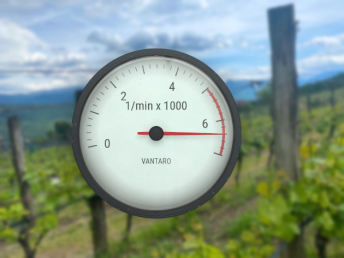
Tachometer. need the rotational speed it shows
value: 6400 rpm
